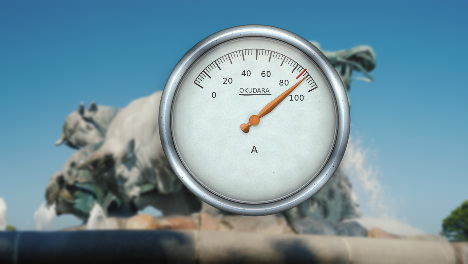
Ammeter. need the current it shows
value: 90 A
